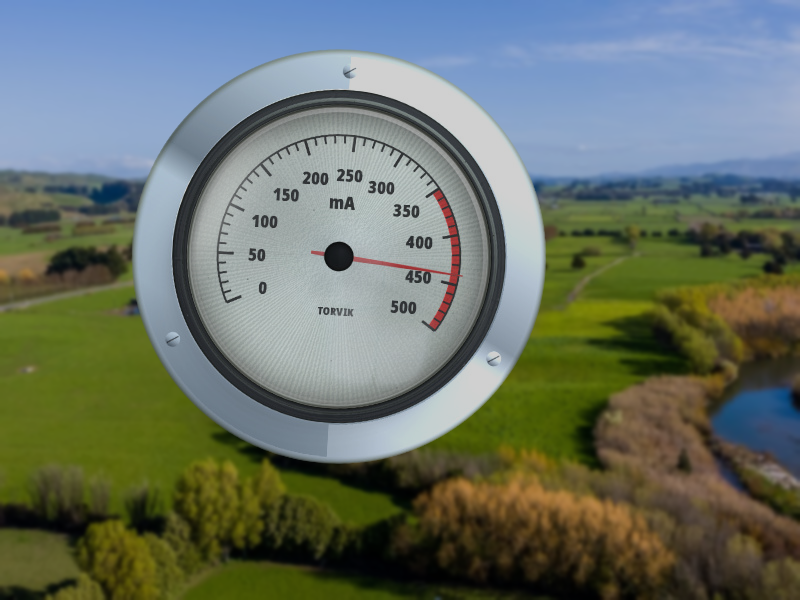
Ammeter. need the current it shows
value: 440 mA
